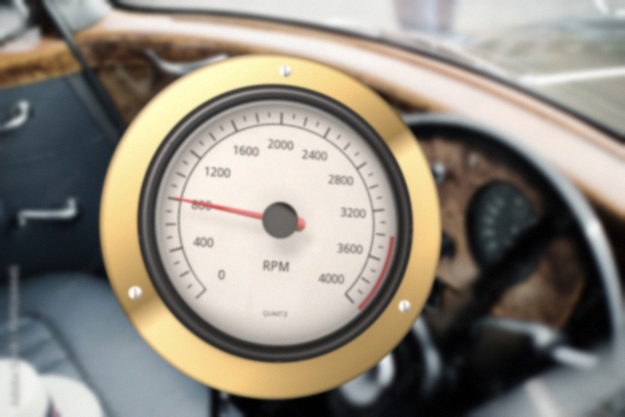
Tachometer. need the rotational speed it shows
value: 800 rpm
